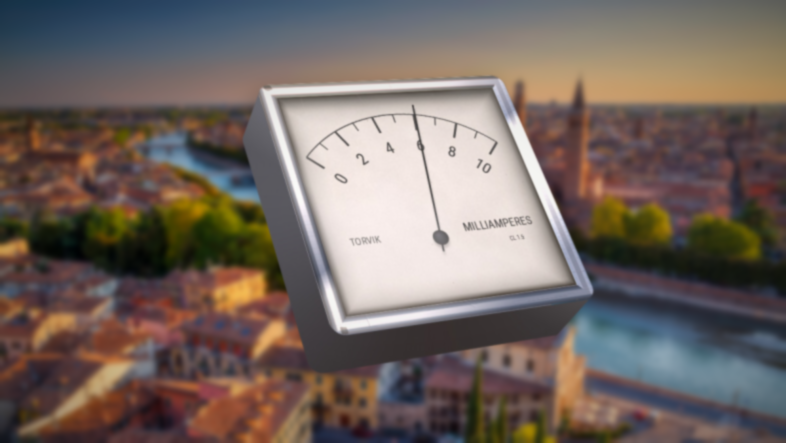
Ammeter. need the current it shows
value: 6 mA
